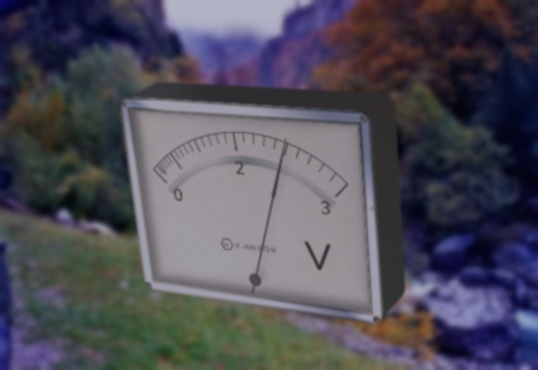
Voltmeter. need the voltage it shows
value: 2.5 V
